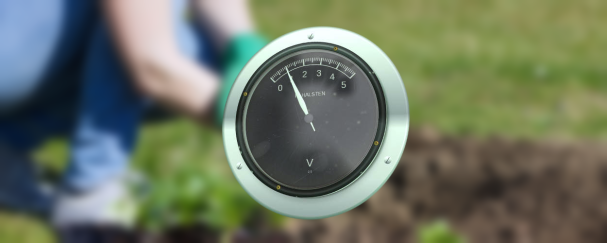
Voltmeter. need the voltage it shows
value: 1 V
